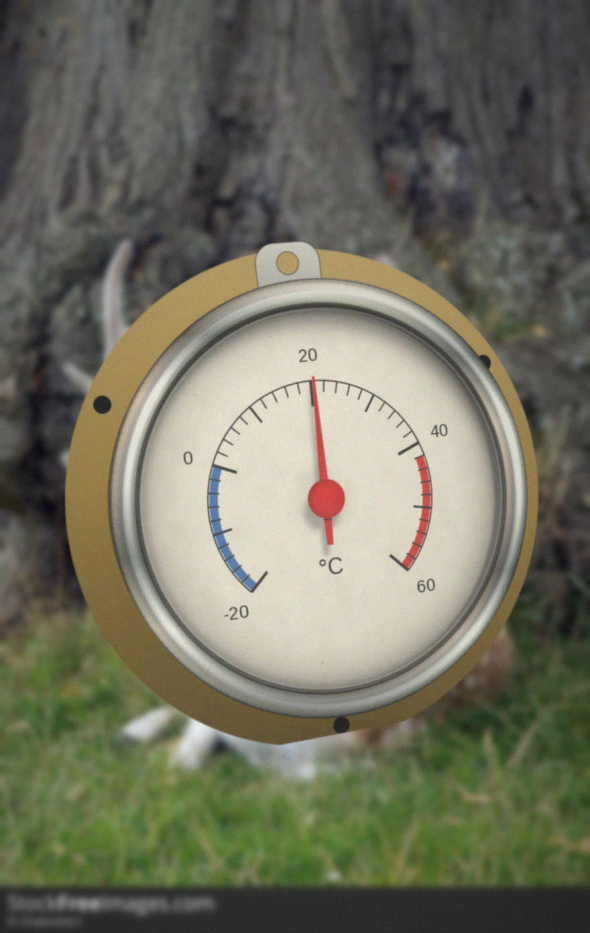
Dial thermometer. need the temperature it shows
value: 20 °C
